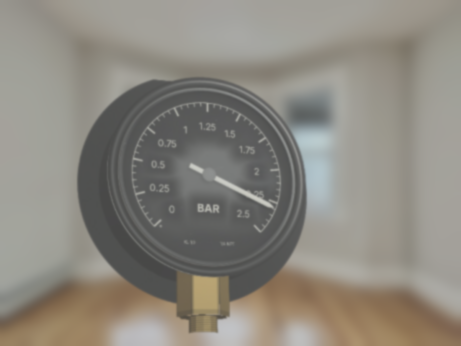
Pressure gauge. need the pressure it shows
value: 2.3 bar
